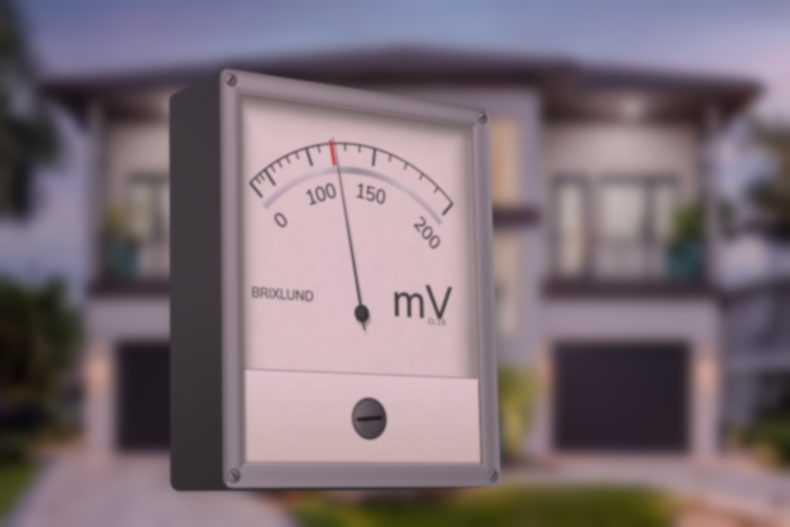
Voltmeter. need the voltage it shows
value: 120 mV
